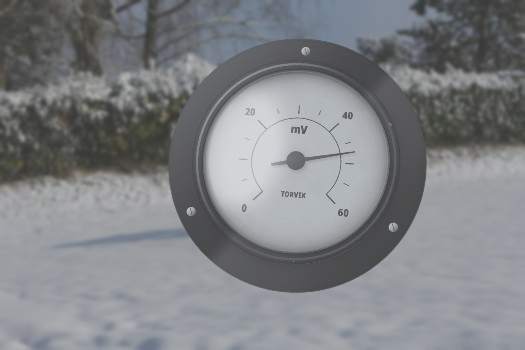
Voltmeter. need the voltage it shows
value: 47.5 mV
